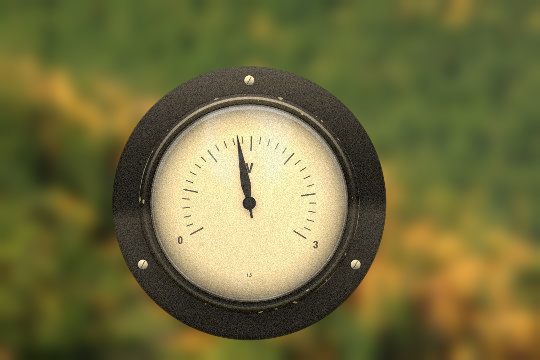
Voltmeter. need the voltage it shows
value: 1.35 V
